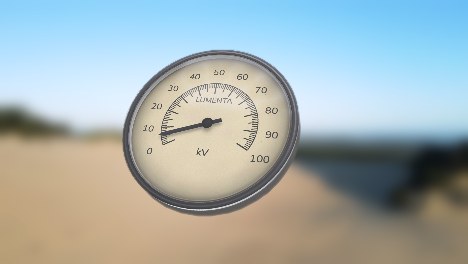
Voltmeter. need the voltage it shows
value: 5 kV
